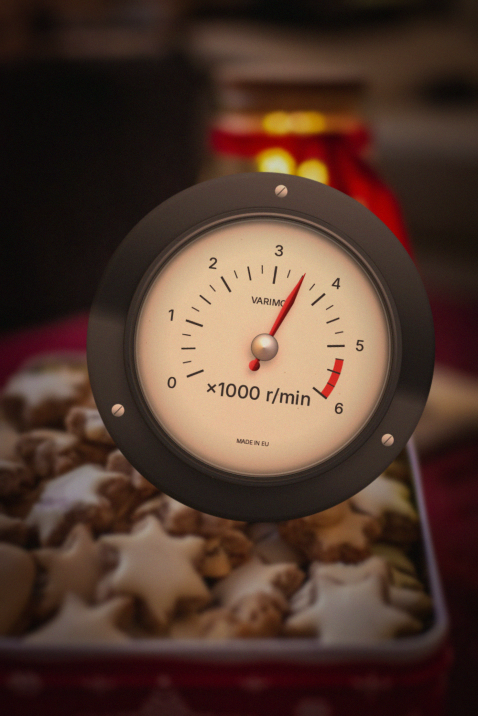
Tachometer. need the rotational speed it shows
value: 3500 rpm
